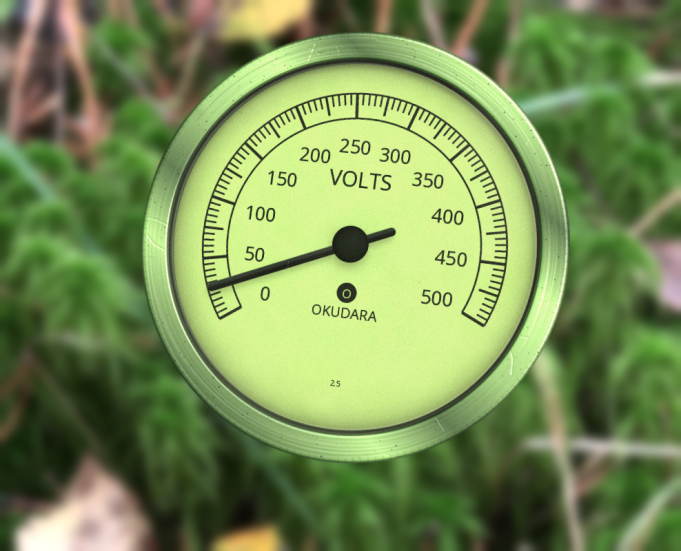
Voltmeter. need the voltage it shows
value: 25 V
